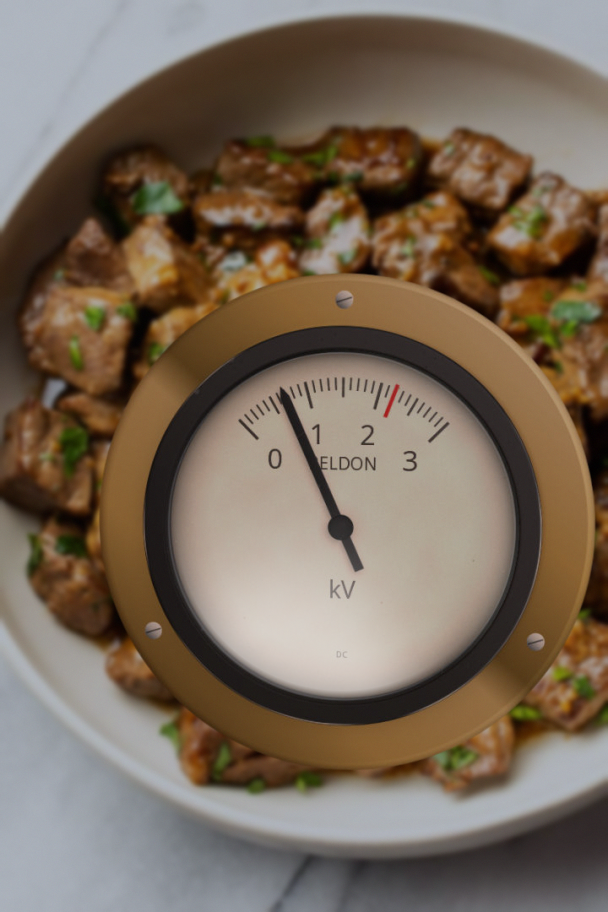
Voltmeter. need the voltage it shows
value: 0.7 kV
